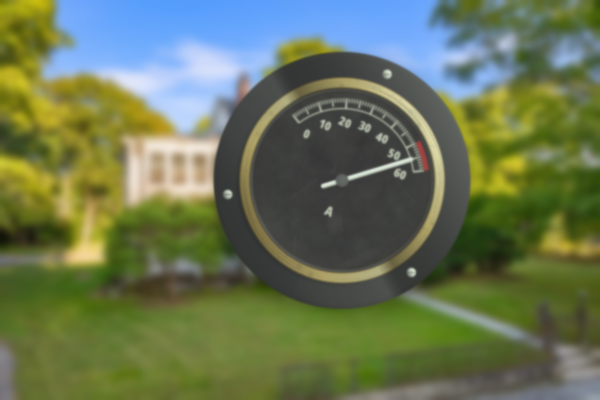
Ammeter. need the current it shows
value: 55 A
